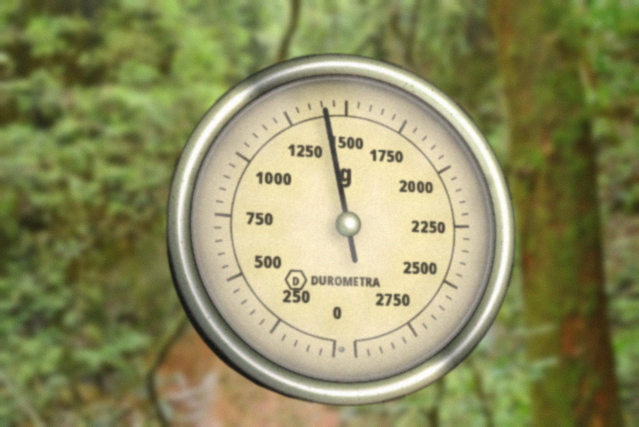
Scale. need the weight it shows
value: 1400 g
